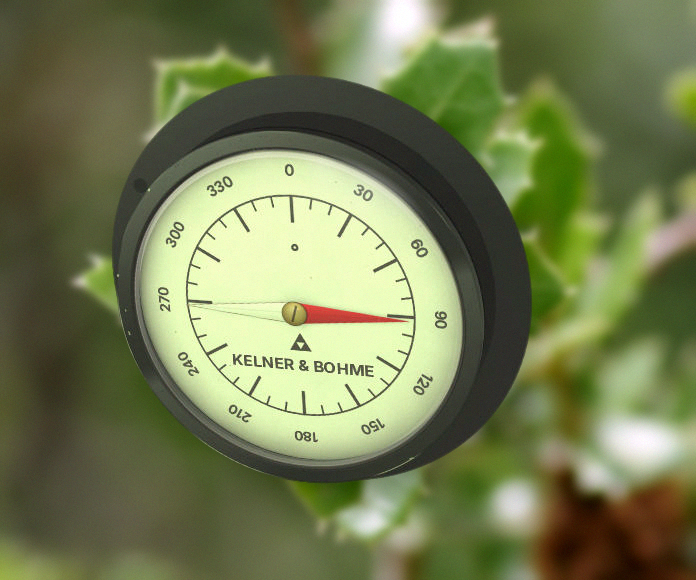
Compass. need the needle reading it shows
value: 90 °
